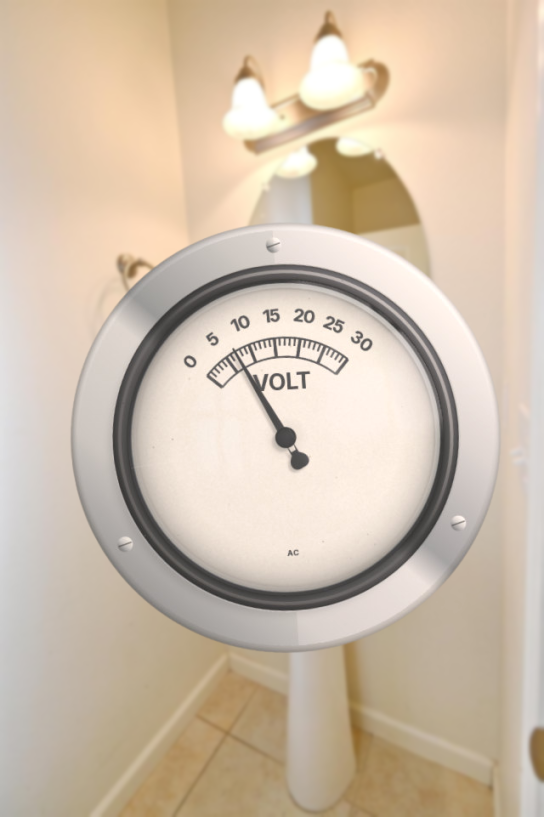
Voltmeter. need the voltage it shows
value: 7 V
